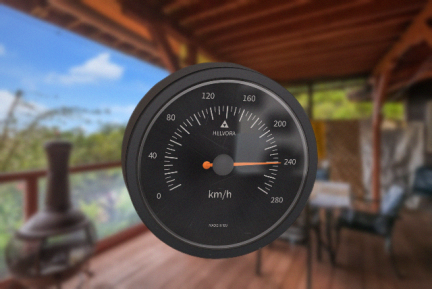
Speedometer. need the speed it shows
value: 240 km/h
